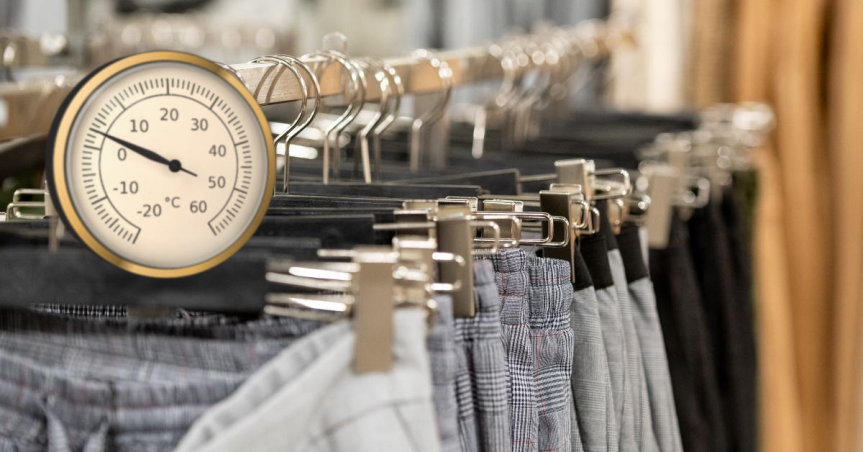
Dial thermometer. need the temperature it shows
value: 3 °C
